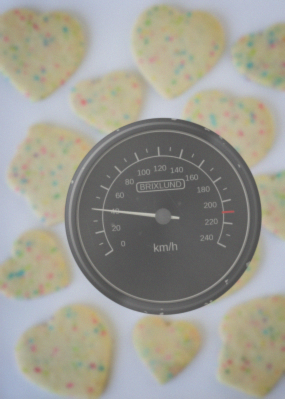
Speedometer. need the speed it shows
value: 40 km/h
